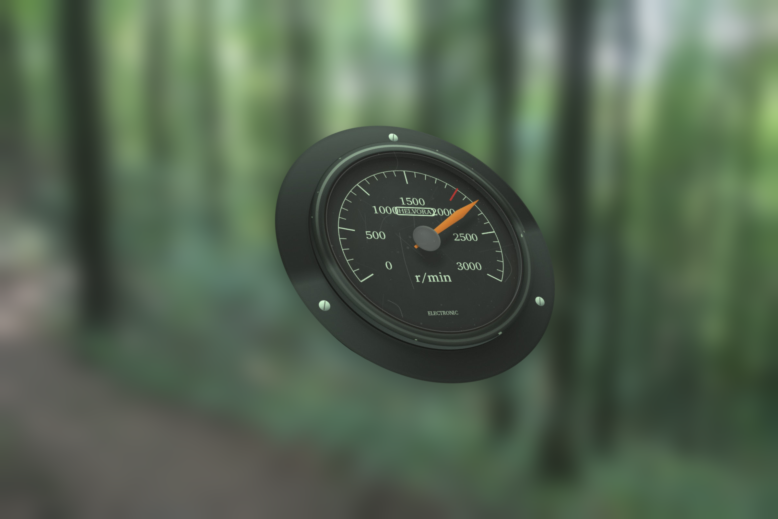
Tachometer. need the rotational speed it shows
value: 2200 rpm
